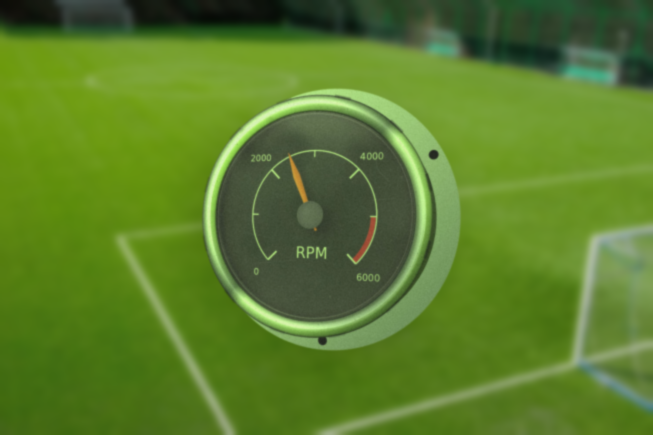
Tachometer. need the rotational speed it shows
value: 2500 rpm
